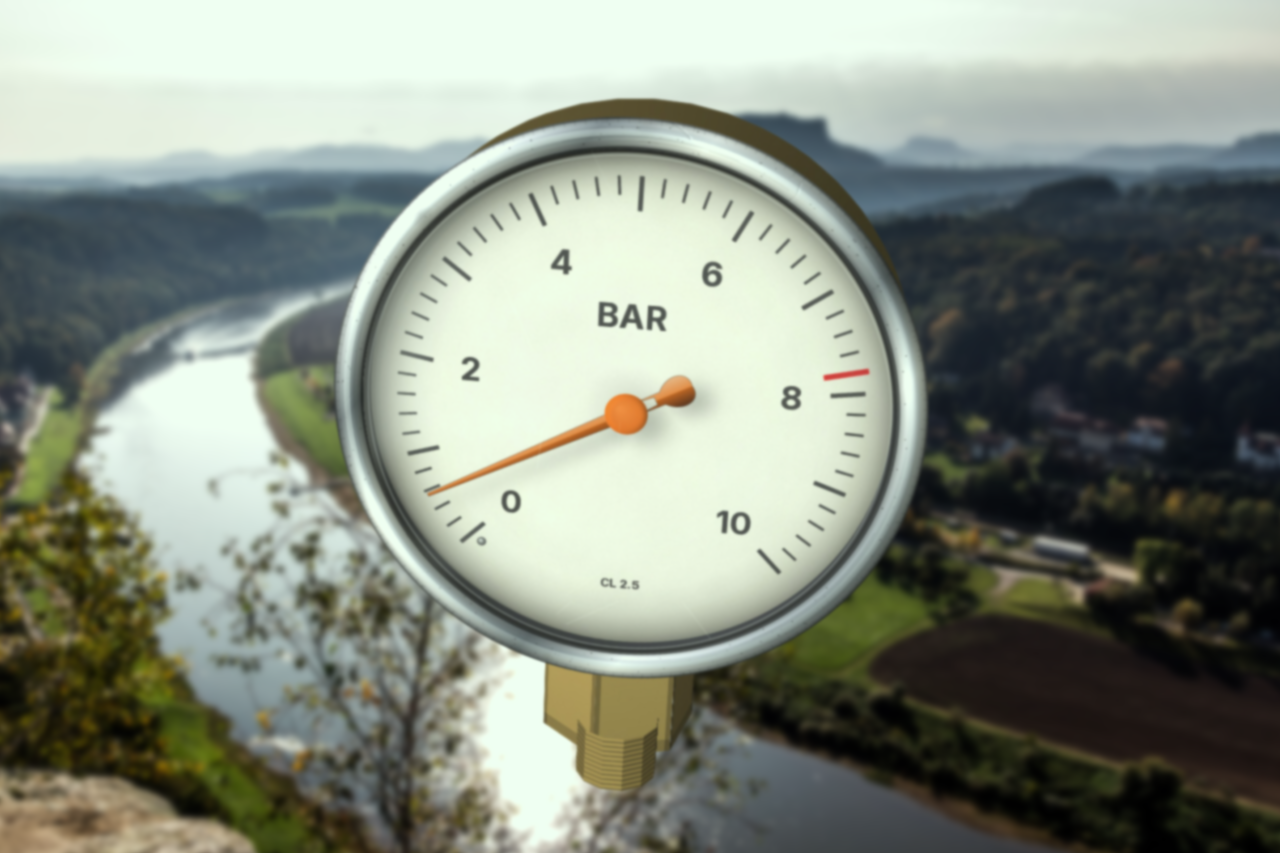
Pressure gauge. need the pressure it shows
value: 0.6 bar
